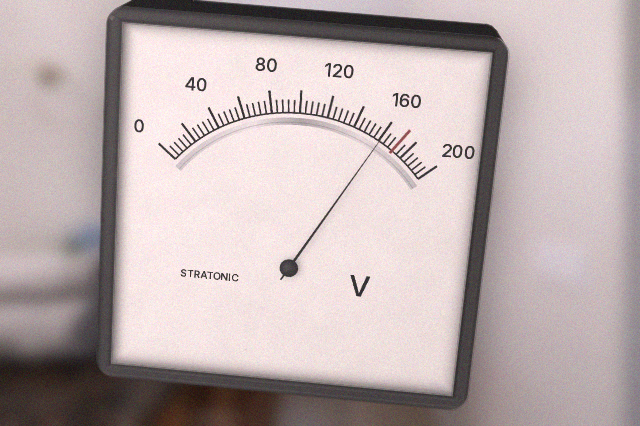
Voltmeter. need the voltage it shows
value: 160 V
